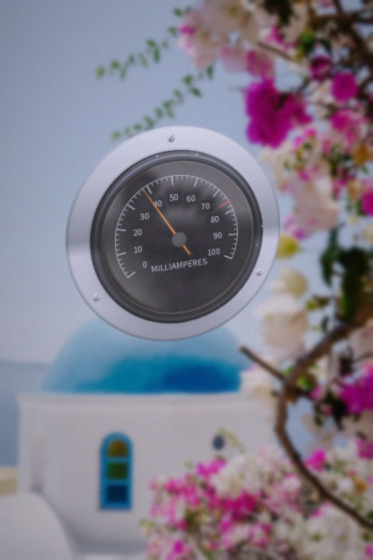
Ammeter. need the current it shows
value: 38 mA
